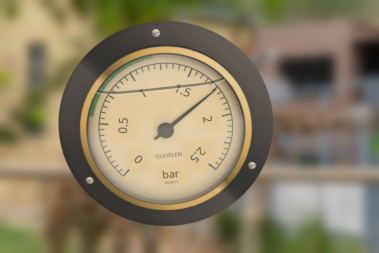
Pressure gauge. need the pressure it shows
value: 1.75 bar
